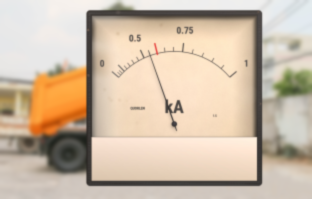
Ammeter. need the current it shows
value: 0.55 kA
